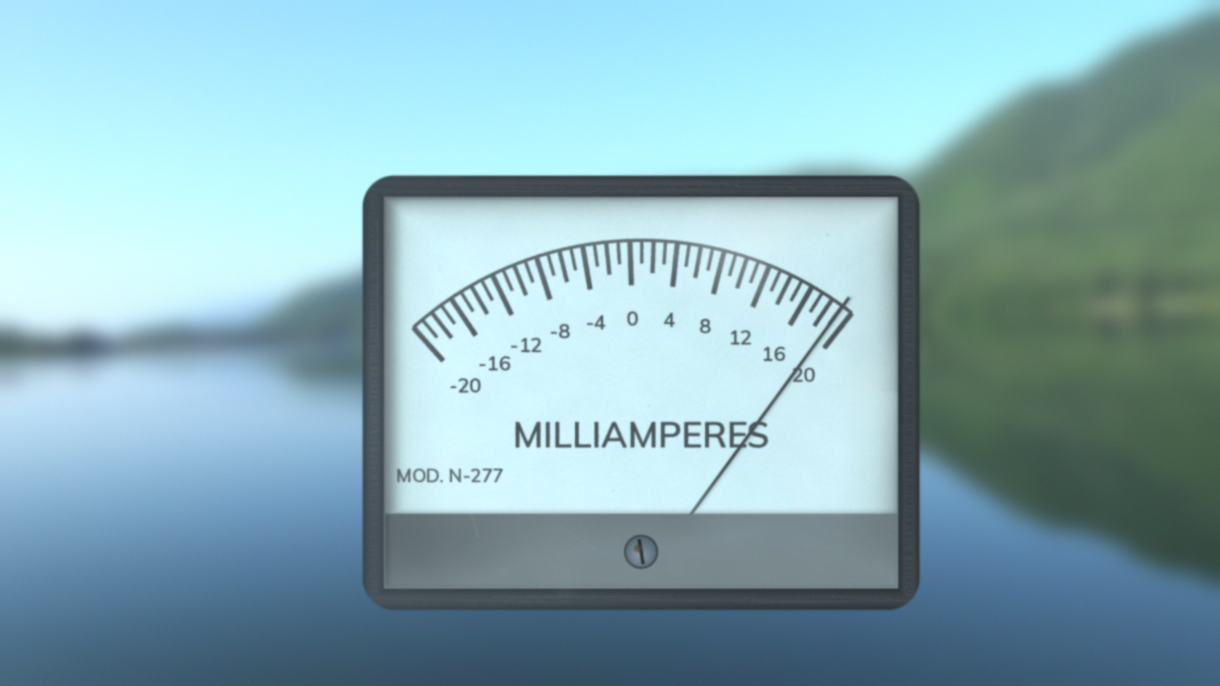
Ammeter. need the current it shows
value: 19 mA
